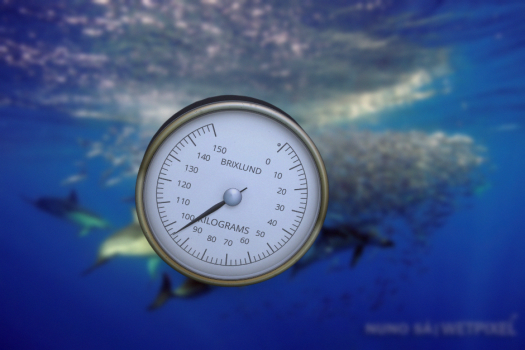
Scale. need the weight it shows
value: 96 kg
